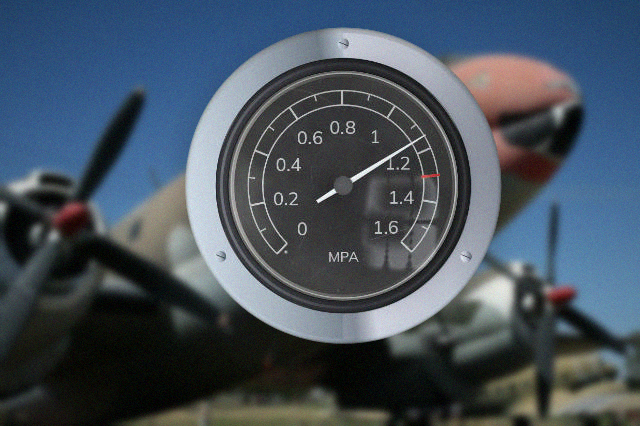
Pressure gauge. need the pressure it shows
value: 1.15 MPa
